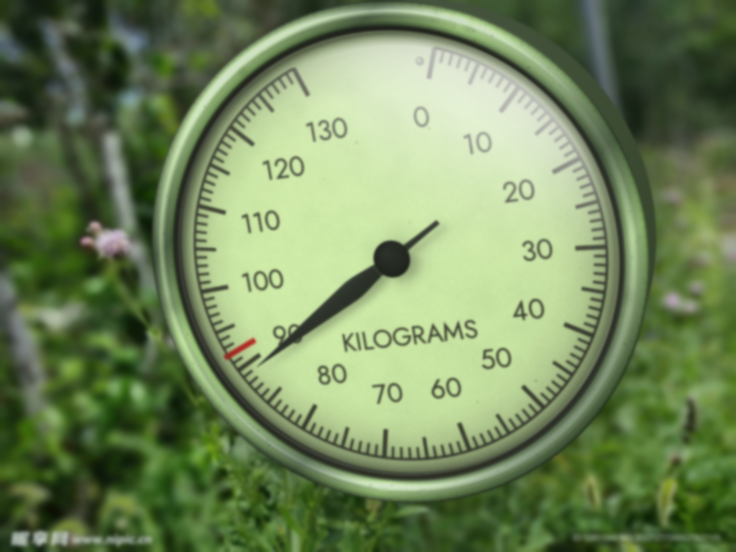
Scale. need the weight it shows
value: 89 kg
